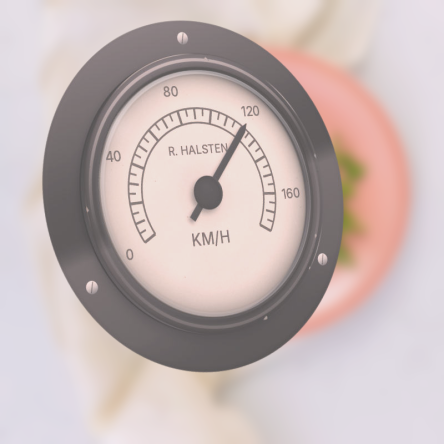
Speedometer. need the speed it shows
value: 120 km/h
